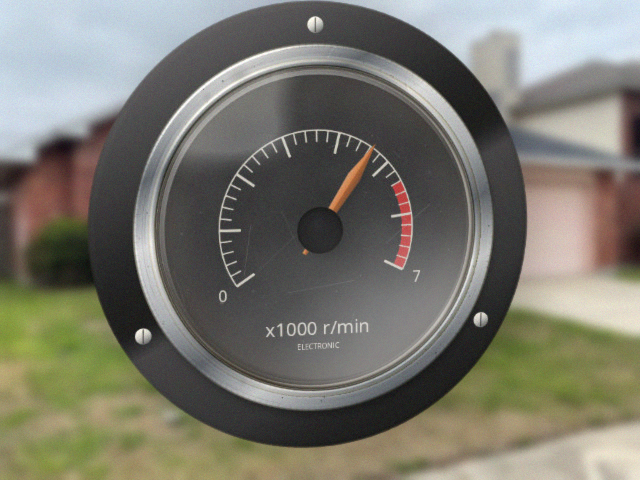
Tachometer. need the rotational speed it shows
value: 4600 rpm
